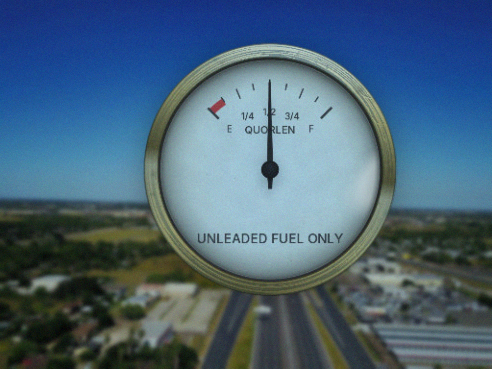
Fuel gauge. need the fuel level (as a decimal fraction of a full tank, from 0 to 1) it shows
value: 0.5
